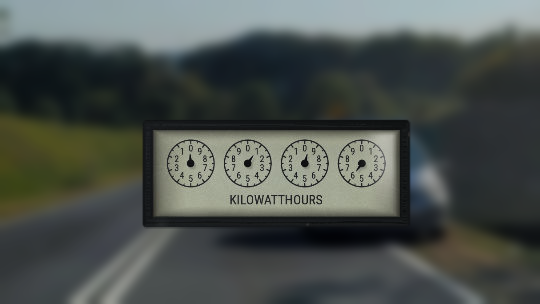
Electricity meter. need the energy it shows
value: 96 kWh
